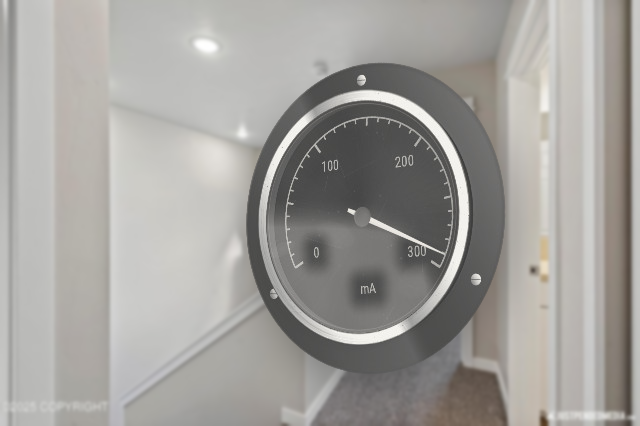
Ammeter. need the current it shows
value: 290 mA
